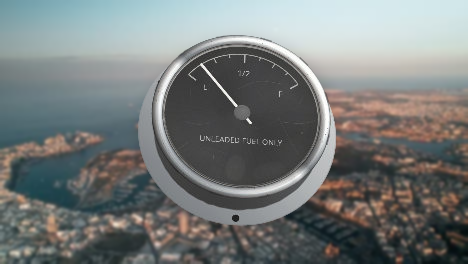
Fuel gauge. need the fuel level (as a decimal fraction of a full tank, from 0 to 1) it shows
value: 0.125
